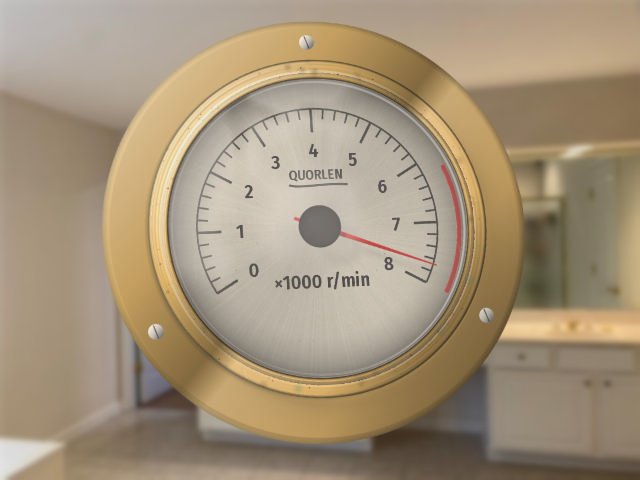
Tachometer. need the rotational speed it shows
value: 7700 rpm
